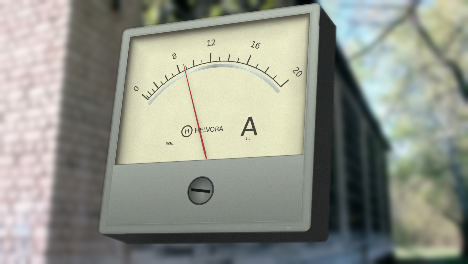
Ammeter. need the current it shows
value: 9 A
